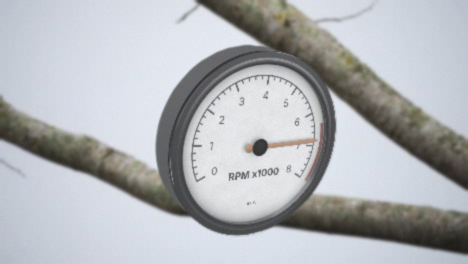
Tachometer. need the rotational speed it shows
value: 6800 rpm
